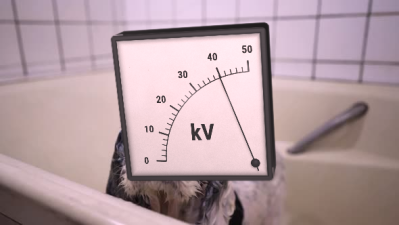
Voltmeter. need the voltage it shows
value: 40 kV
